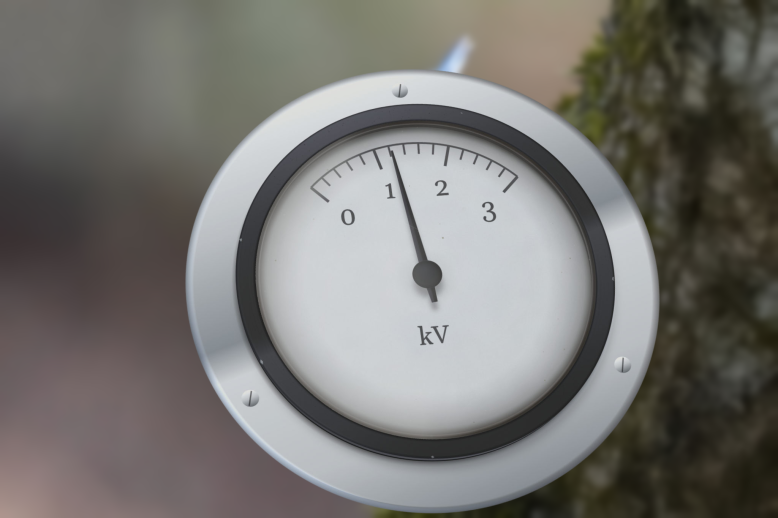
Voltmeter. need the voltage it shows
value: 1.2 kV
